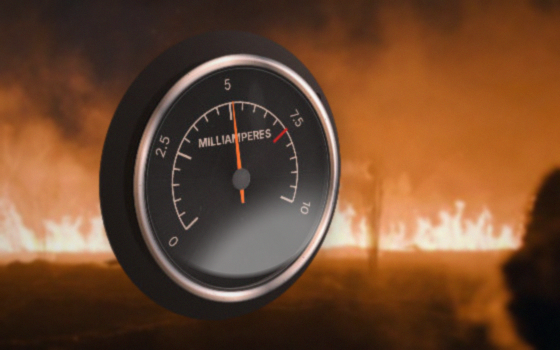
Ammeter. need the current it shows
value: 5 mA
